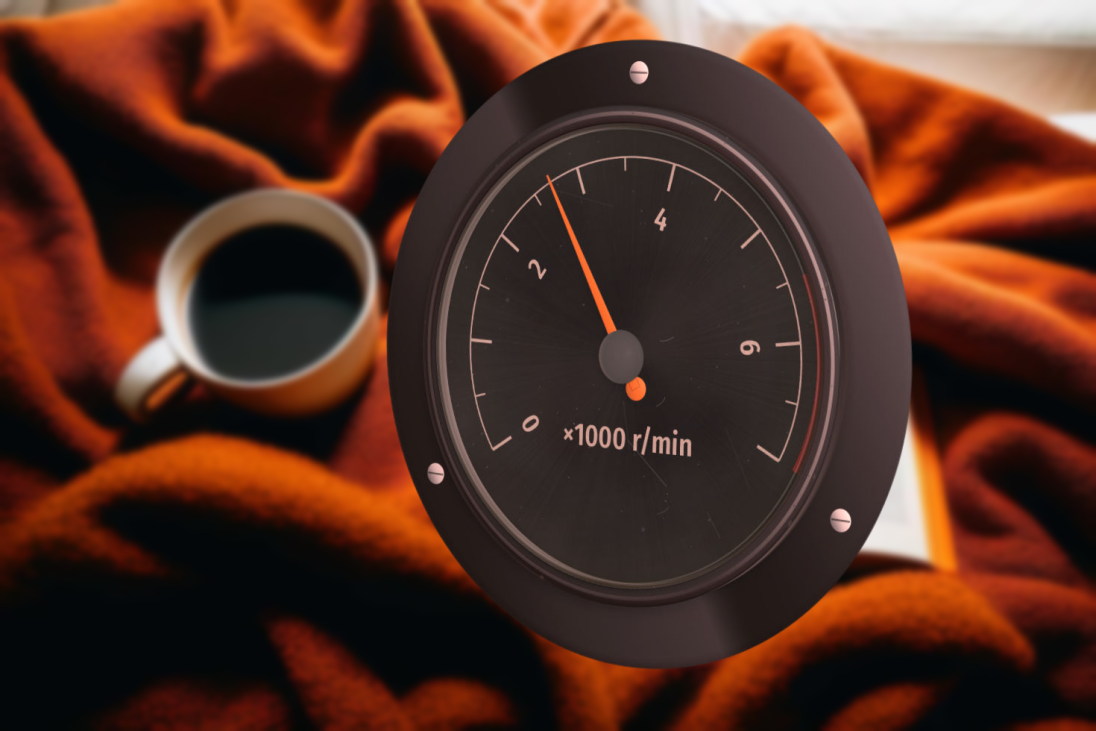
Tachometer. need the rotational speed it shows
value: 2750 rpm
